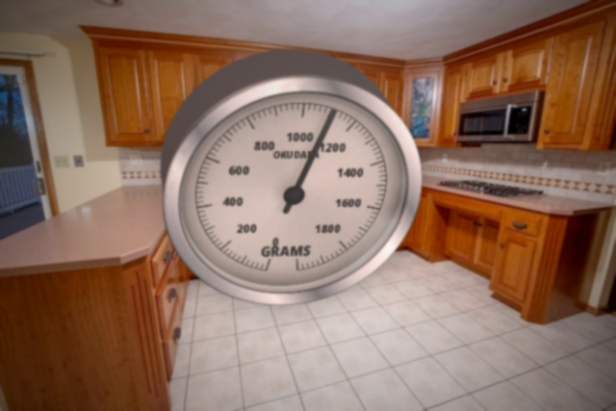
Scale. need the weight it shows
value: 1100 g
